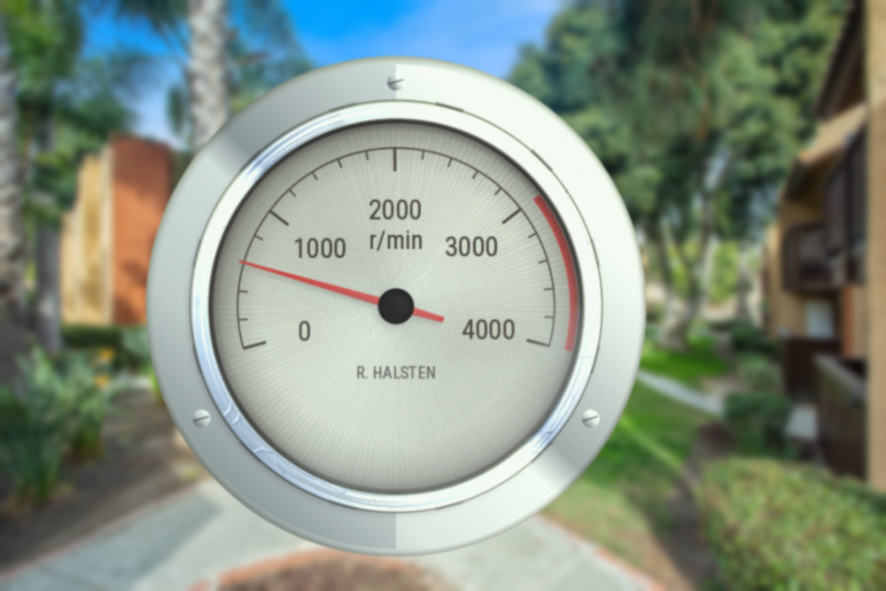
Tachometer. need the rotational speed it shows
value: 600 rpm
